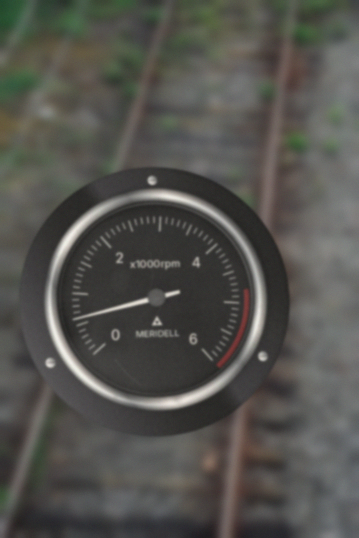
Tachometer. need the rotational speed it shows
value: 600 rpm
